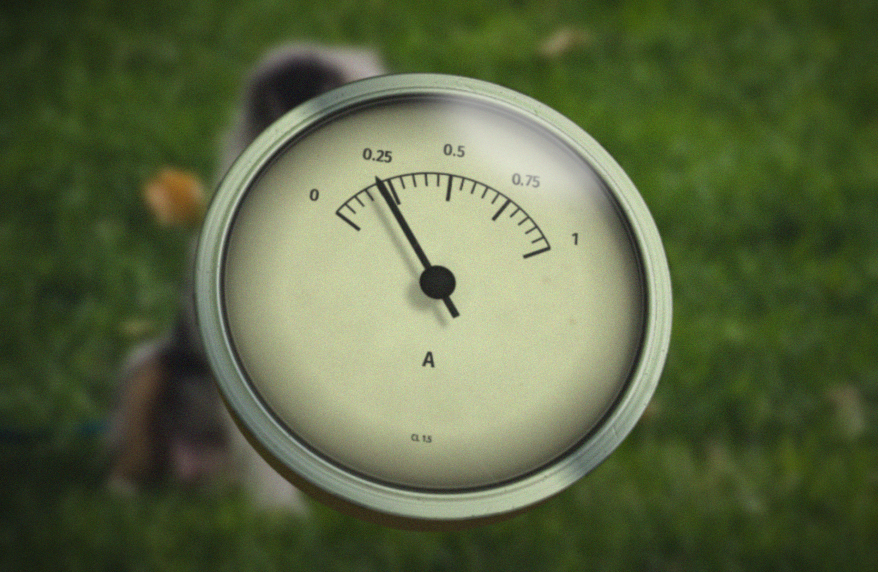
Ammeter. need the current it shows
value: 0.2 A
